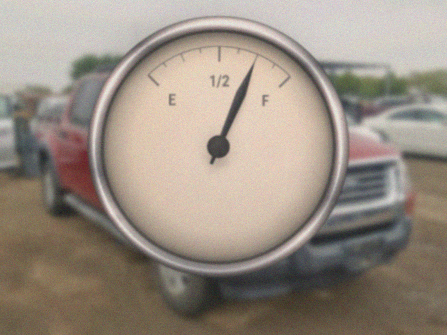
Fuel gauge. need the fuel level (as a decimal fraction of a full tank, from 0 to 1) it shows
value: 0.75
